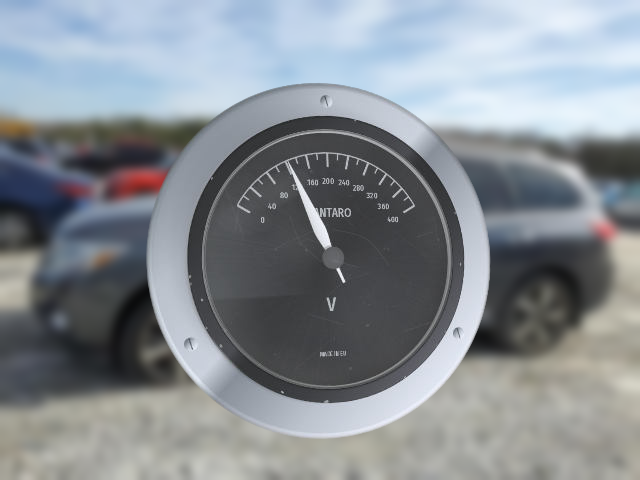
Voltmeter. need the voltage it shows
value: 120 V
